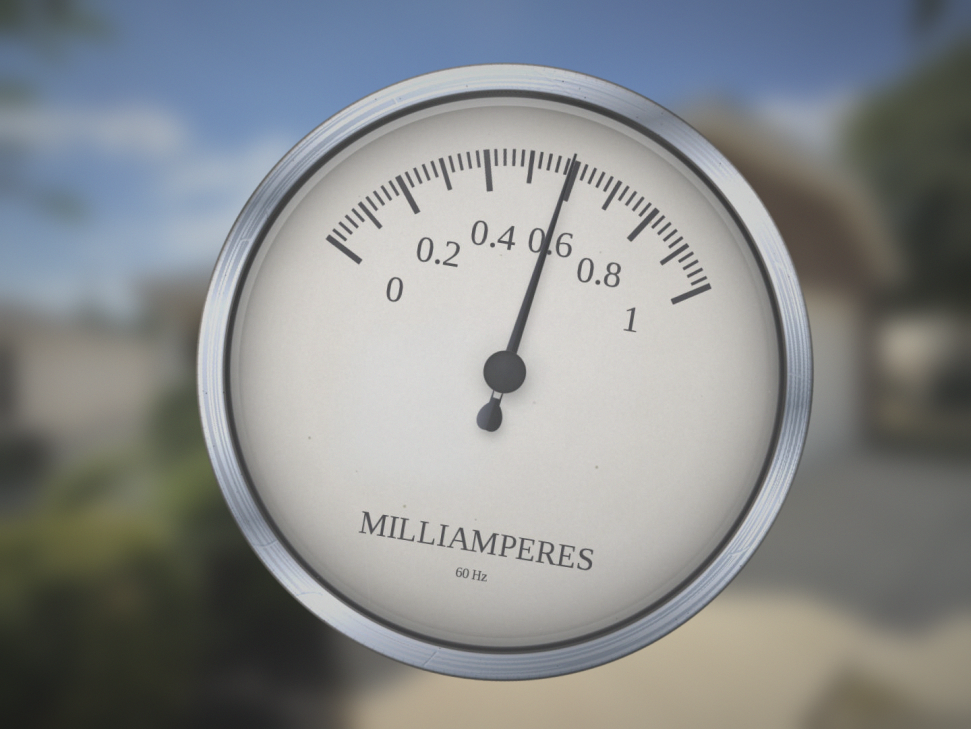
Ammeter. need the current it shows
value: 0.59 mA
